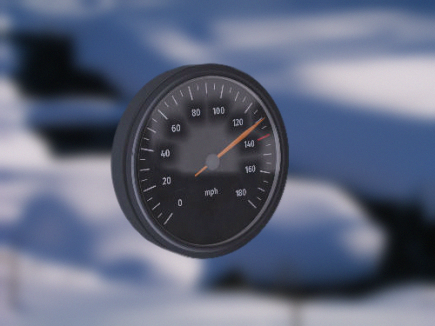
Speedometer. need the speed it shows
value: 130 mph
